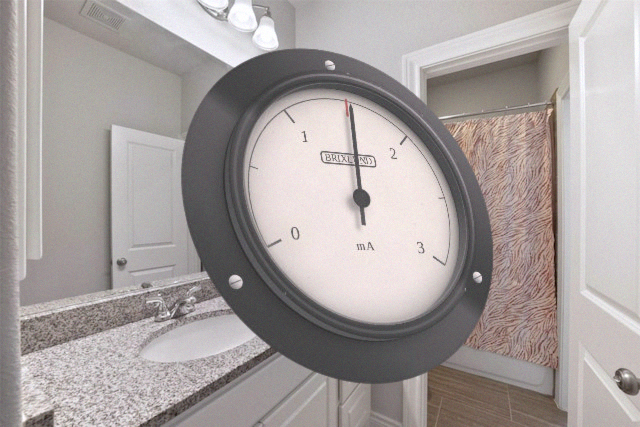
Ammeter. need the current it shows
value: 1.5 mA
